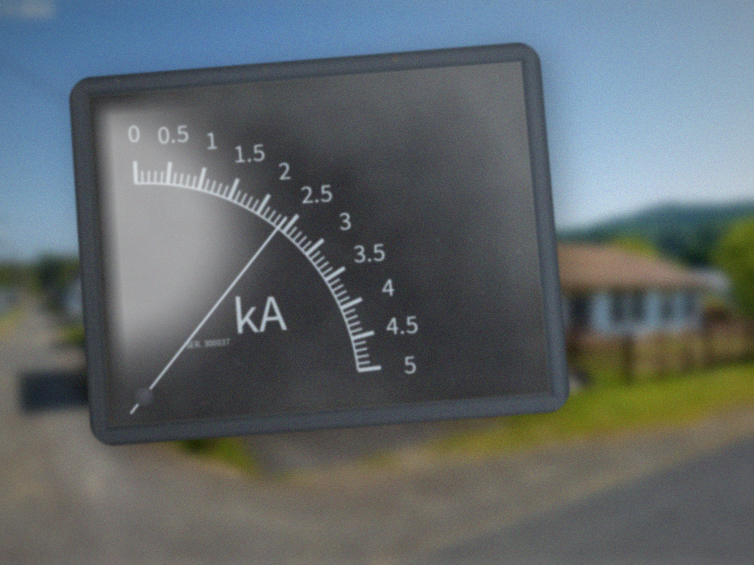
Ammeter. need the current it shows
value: 2.4 kA
